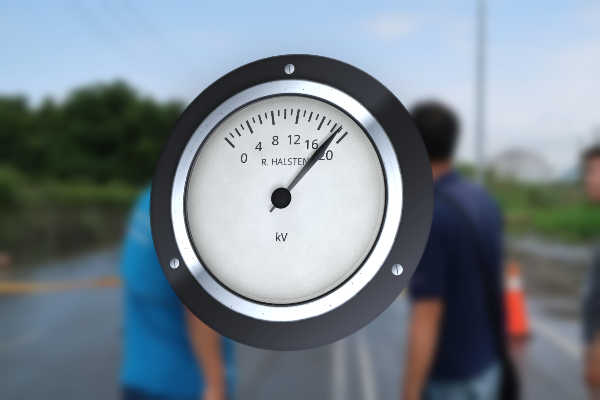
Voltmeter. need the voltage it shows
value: 19 kV
